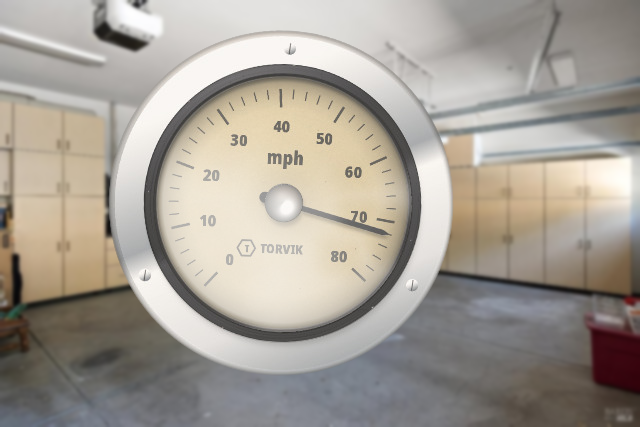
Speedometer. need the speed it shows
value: 72 mph
